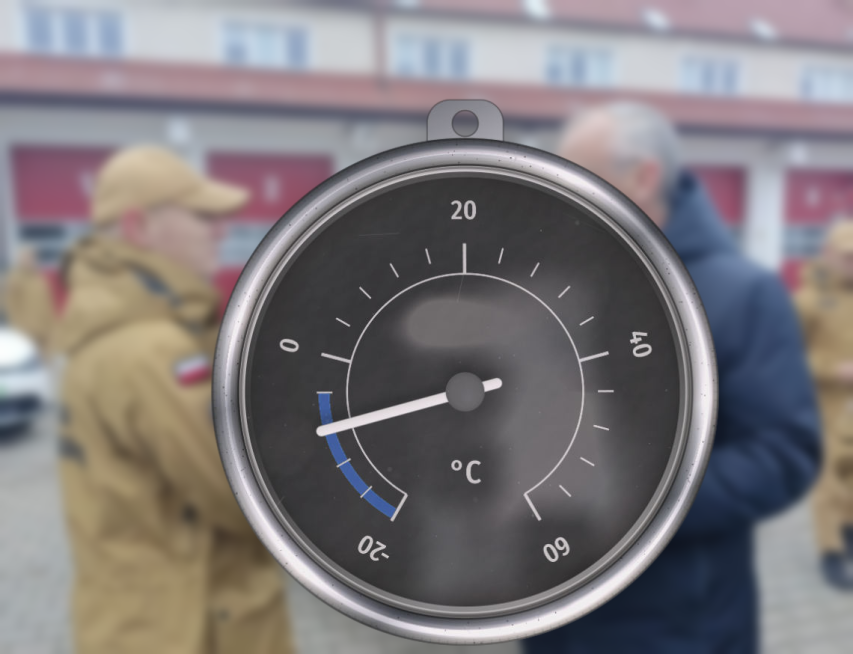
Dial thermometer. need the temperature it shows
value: -8 °C
